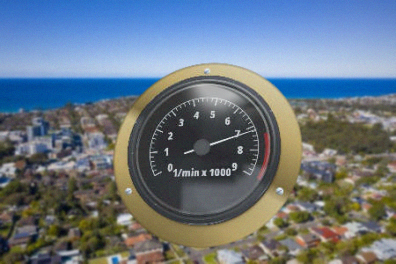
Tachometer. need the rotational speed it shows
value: 7200 rpm
